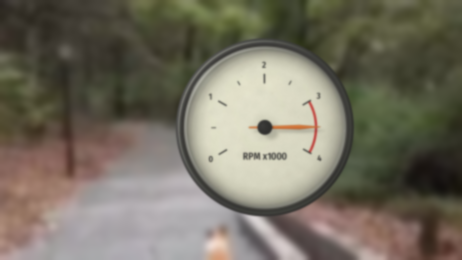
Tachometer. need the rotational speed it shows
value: 3500 rpm
